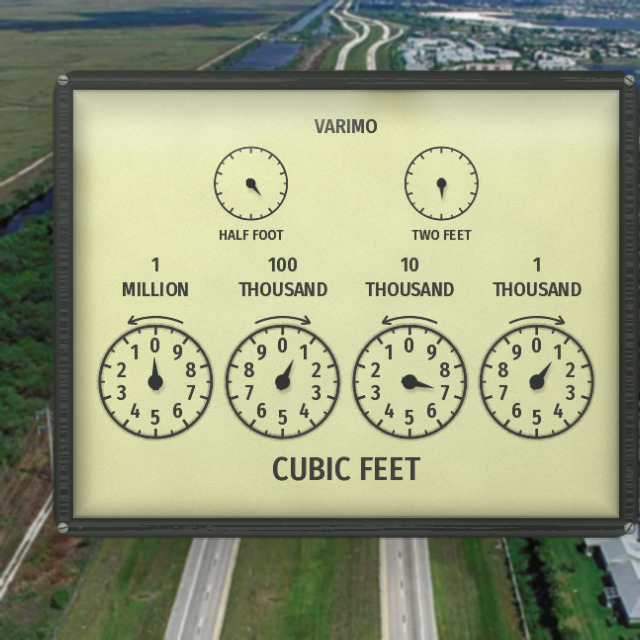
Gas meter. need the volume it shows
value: 7100 ft³
